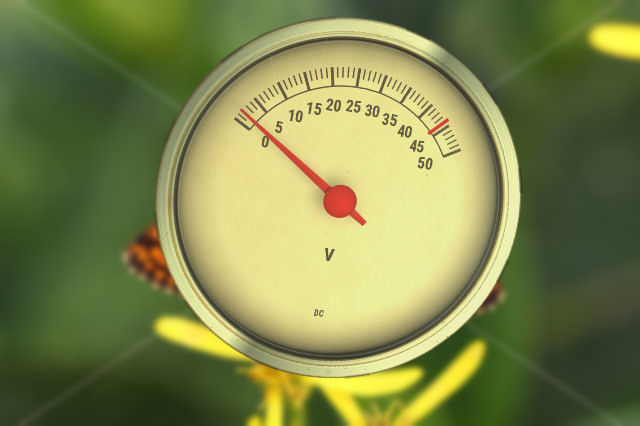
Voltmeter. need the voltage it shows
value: 2 V
